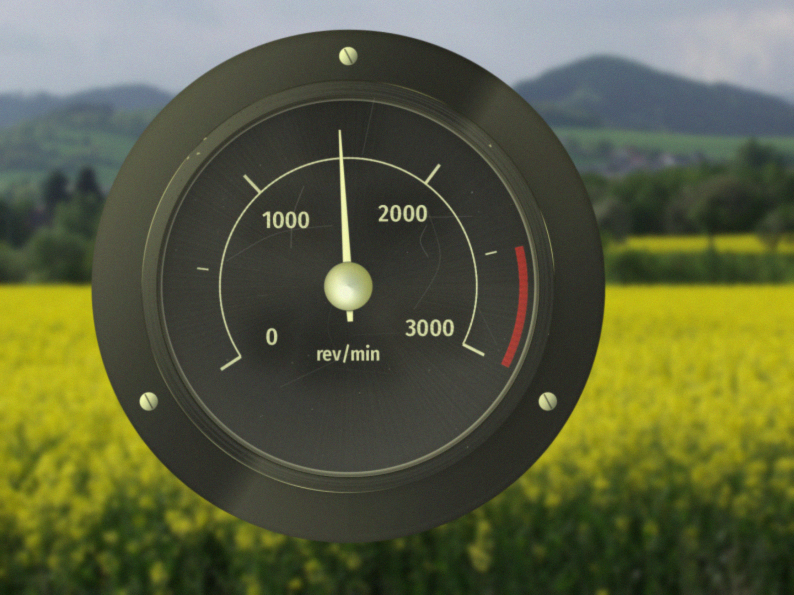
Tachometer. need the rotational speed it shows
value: 1500 rpm
